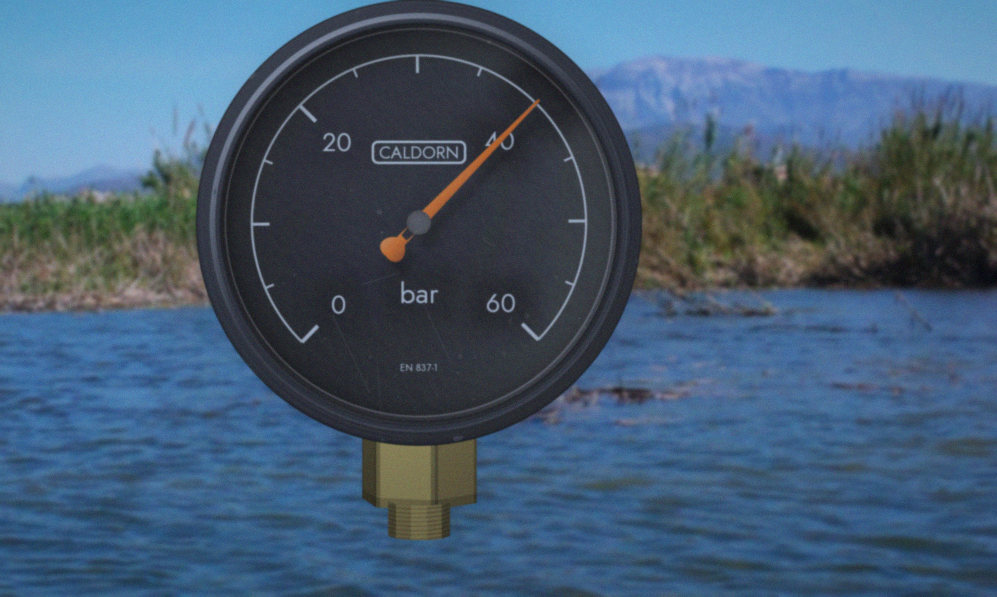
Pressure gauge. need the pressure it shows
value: 40 bar
